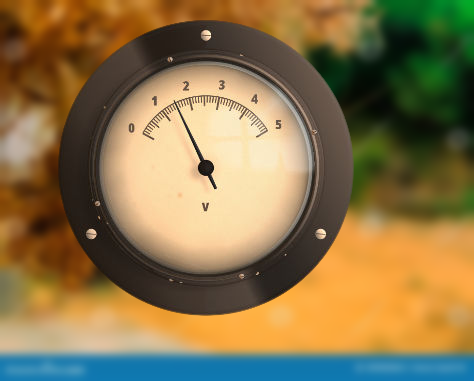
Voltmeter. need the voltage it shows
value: 1.5 V
